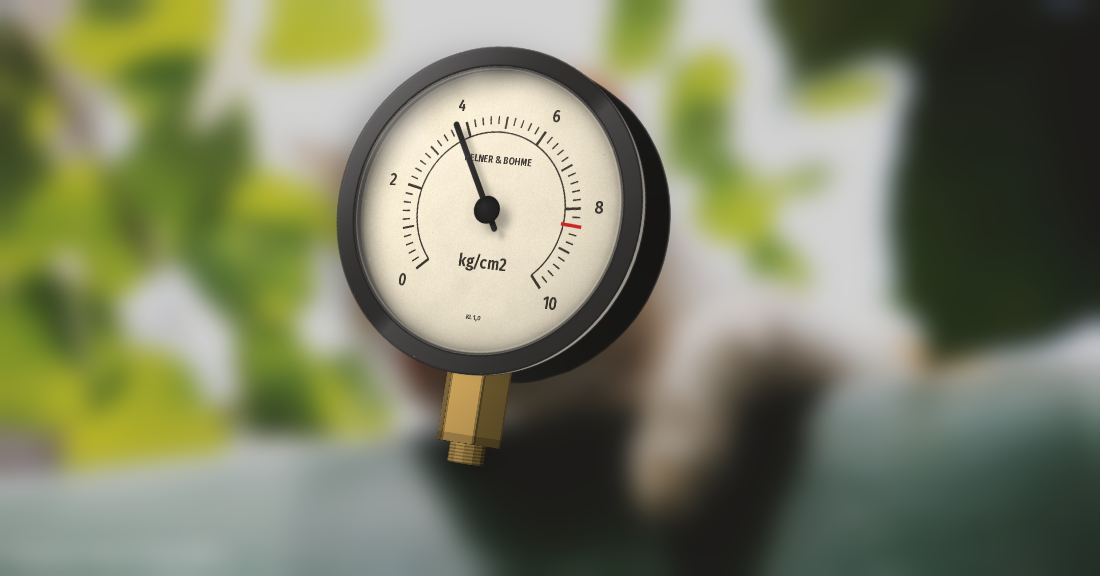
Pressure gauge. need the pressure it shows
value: 3.8 kg/cm²
